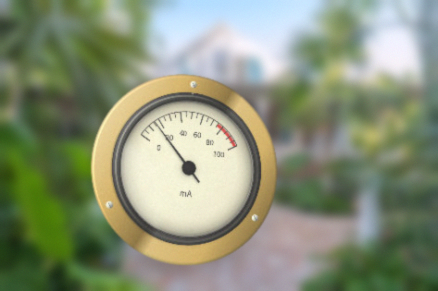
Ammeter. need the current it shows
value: 15 mA
